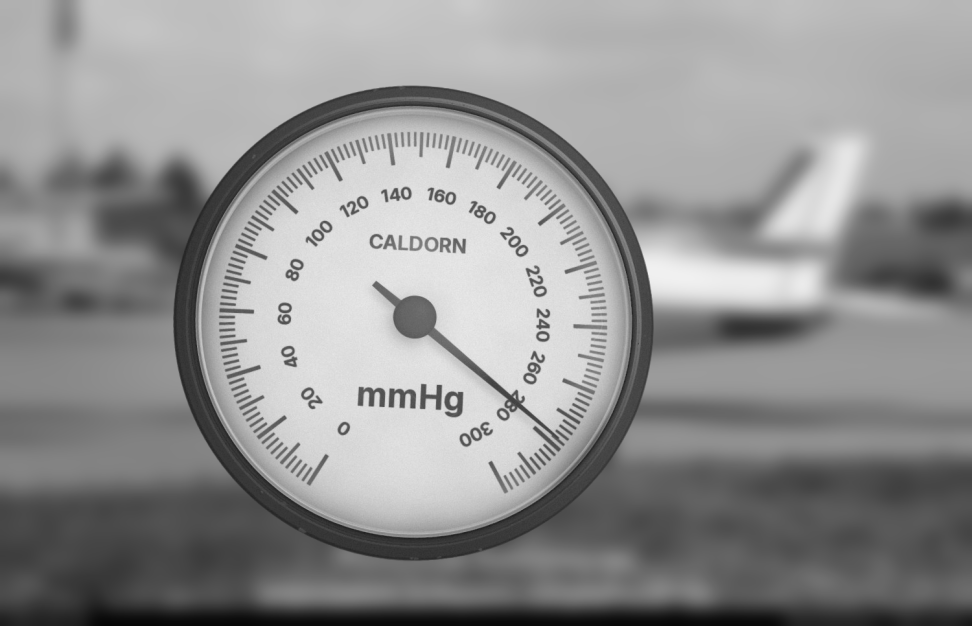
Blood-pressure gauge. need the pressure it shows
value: 278 mmHg
